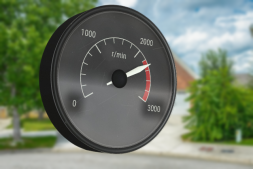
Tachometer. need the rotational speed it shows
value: 2300 rpm
